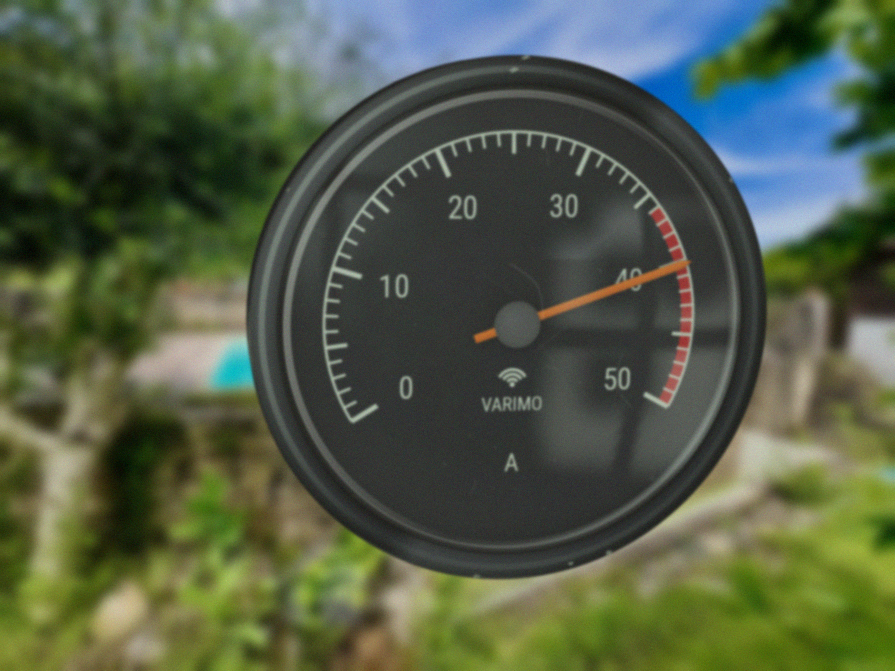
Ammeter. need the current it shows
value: 40 A
